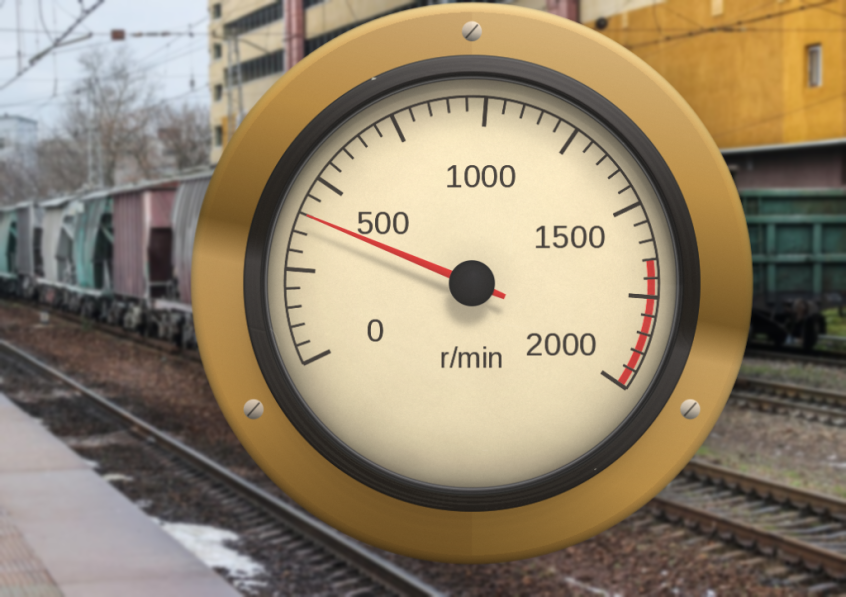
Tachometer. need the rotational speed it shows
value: 400 rpm
